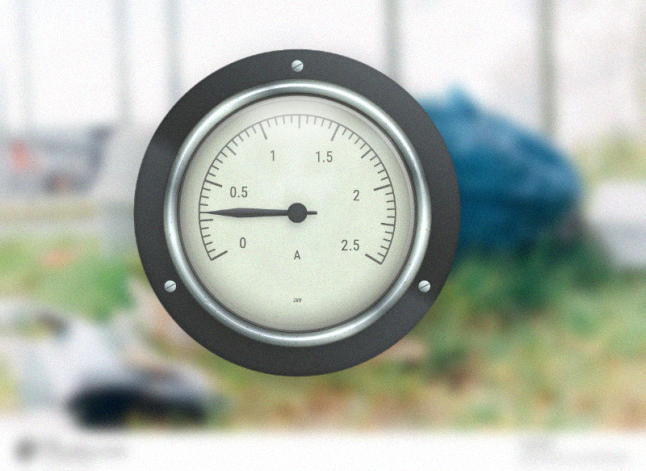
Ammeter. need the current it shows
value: 0.3 A
